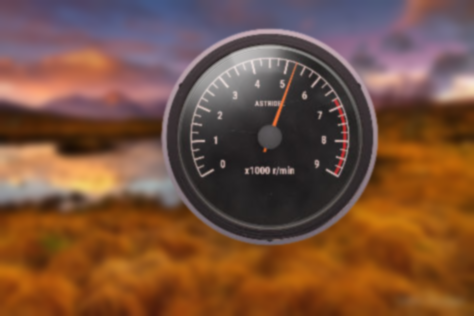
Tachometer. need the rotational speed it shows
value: 5250 rpm
